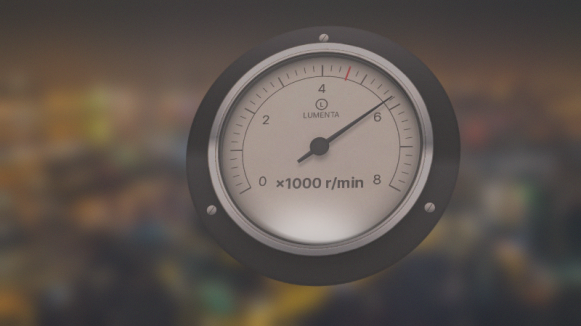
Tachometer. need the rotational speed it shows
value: 5800 rpm
